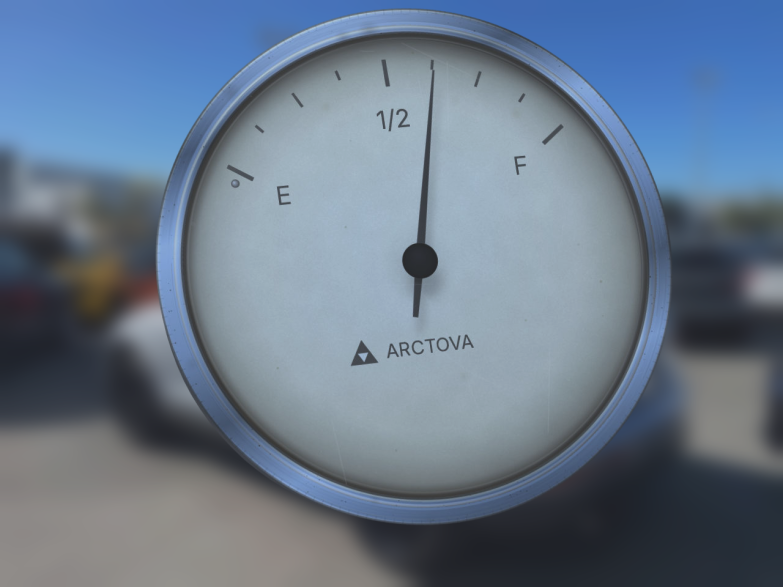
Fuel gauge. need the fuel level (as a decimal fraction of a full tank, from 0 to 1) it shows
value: 0.625
